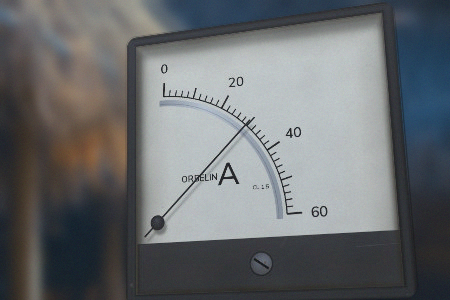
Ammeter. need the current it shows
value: 30 A
